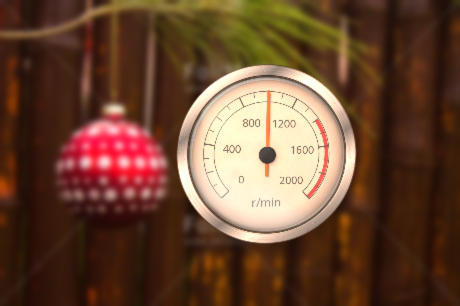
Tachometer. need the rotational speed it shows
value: 1000 rpm
